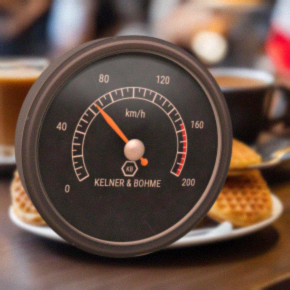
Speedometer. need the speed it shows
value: 65 km/h
